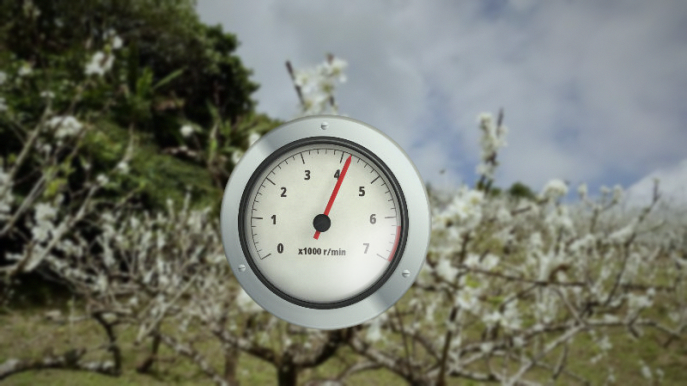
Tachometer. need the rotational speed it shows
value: 4200 rpm
